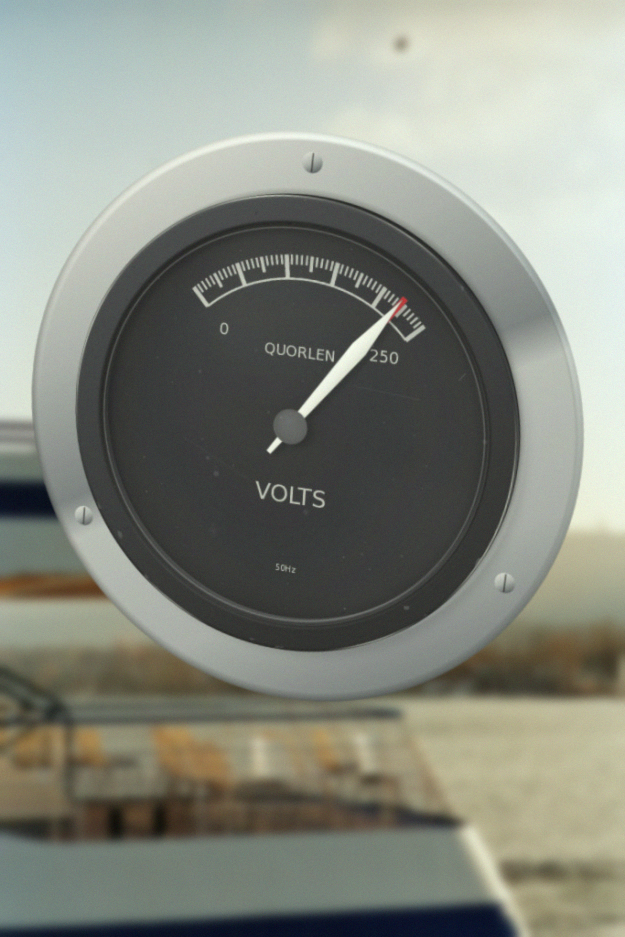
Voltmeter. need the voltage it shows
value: 220 V
